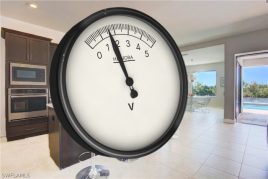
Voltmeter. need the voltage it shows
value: 1.5 V
